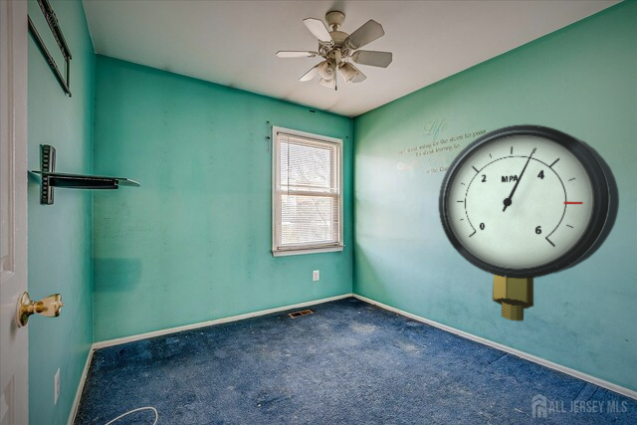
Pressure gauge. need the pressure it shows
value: 3.5 MPa
